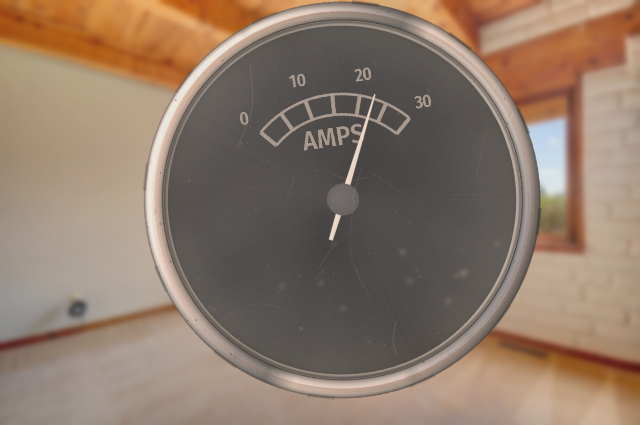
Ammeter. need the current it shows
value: 22.5 A
